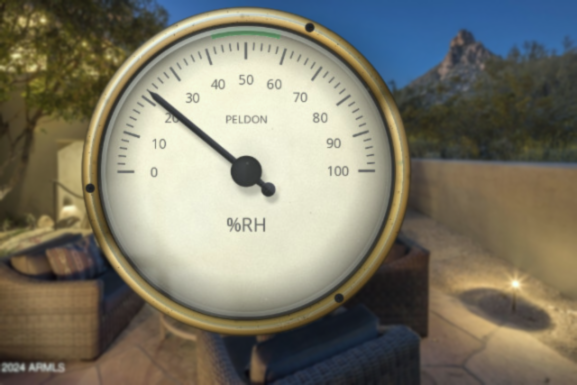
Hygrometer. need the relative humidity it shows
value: 22 %
